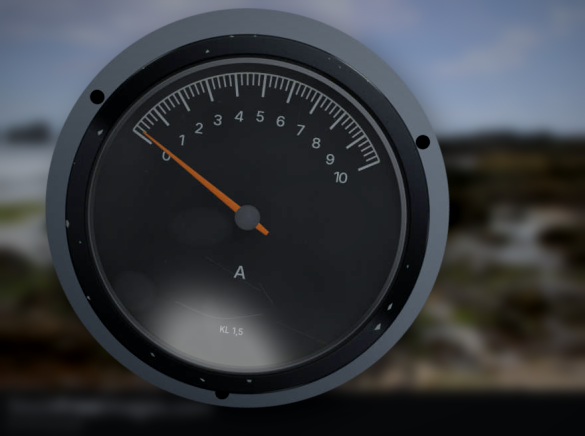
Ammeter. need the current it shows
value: 0.2 A
